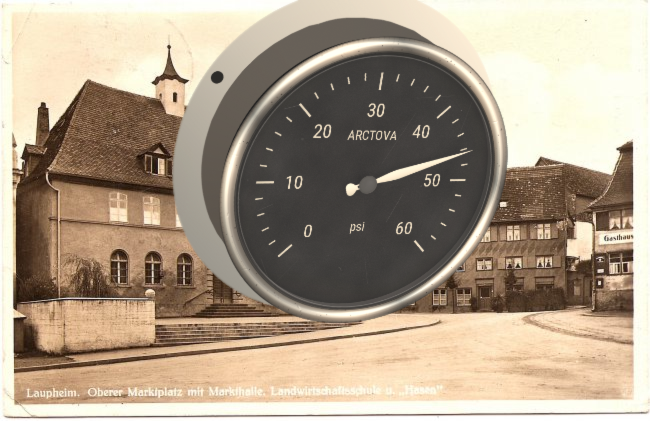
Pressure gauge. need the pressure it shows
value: 46 psi
